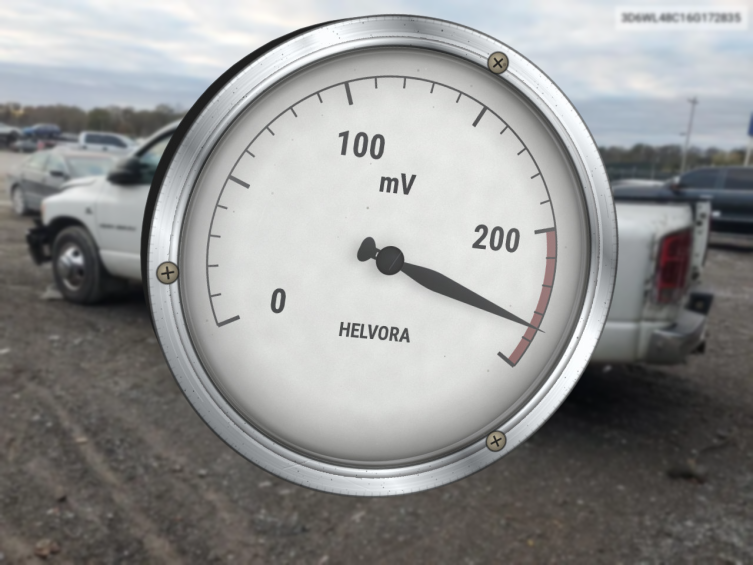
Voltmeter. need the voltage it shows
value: 235 mV
